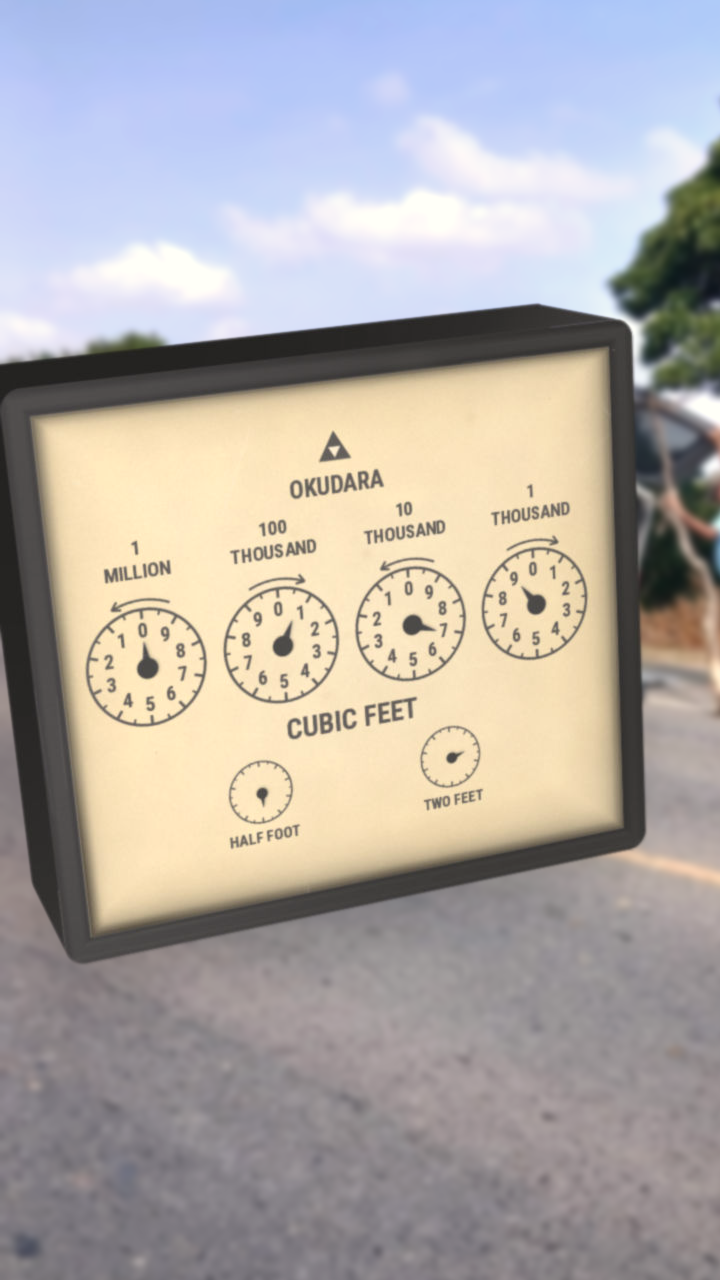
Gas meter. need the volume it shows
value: 6900 ft³
